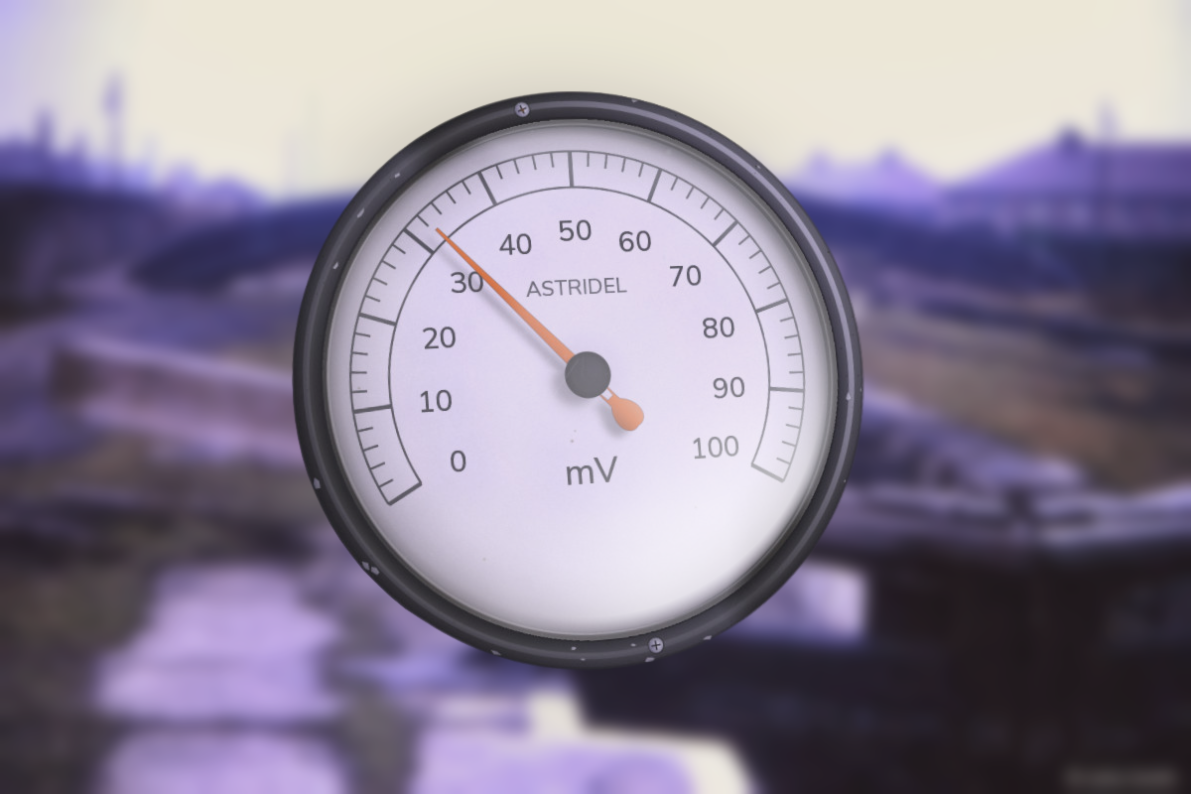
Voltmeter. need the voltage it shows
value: 32 mV
